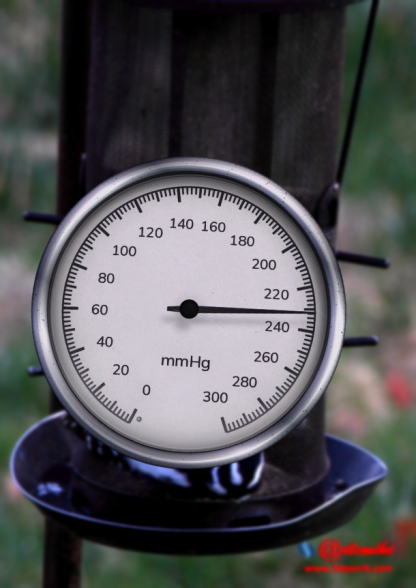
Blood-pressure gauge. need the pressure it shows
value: 232 mmHg
